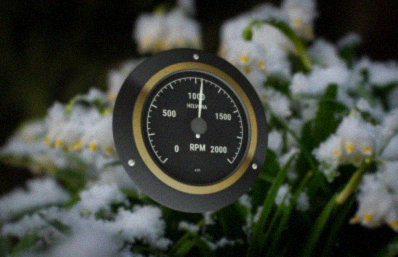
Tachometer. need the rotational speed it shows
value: 1050 rpm
